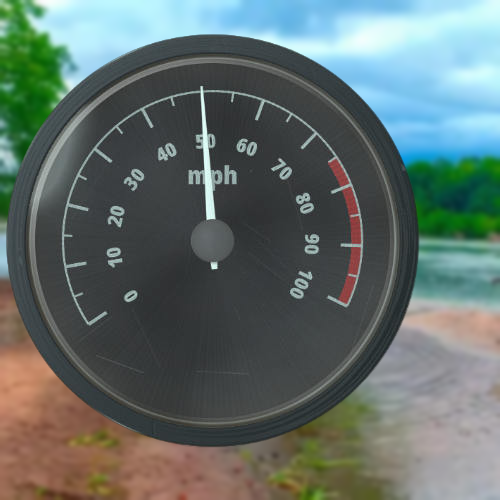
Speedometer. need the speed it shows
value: 50 mph
